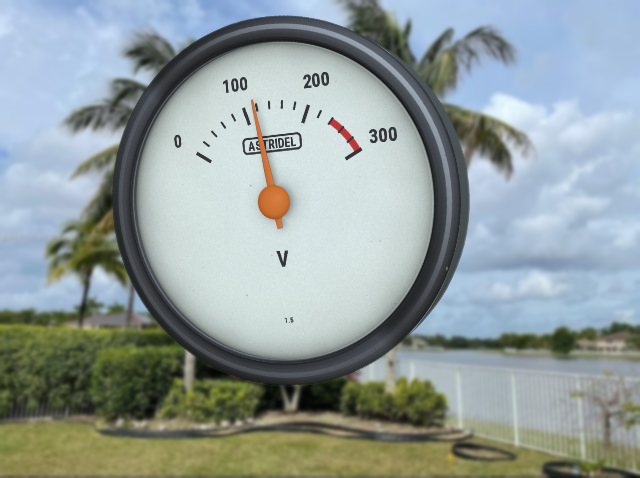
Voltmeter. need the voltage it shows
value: 120 V
